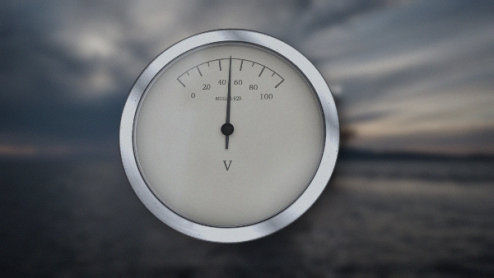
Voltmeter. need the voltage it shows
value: 50 V
